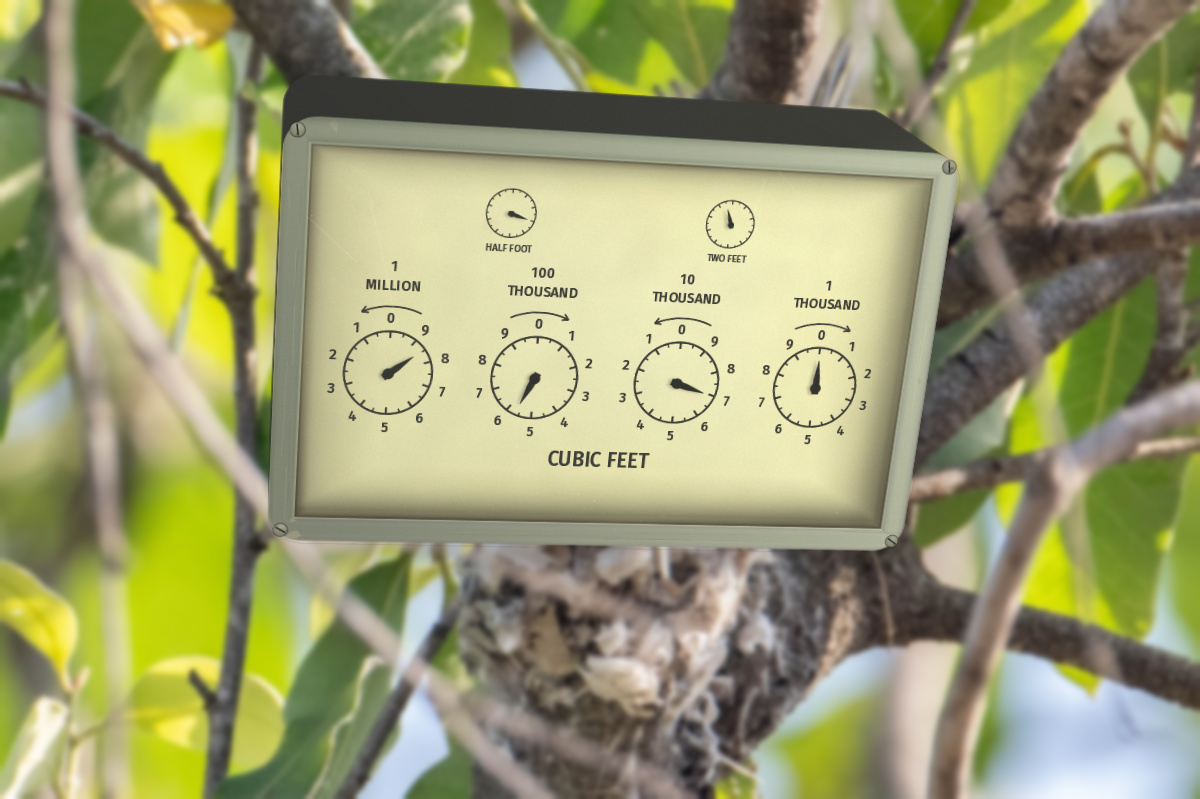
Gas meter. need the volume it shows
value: 857000 ft³
